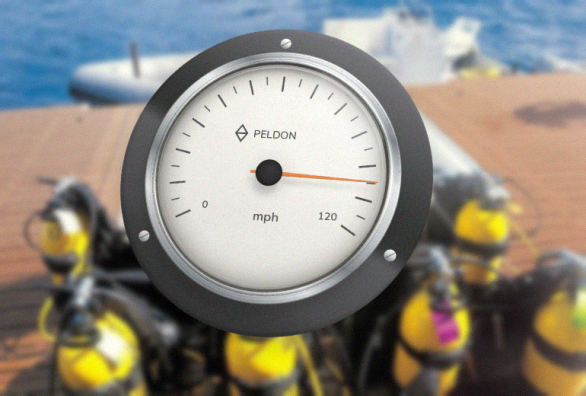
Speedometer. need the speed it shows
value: 105 mph
